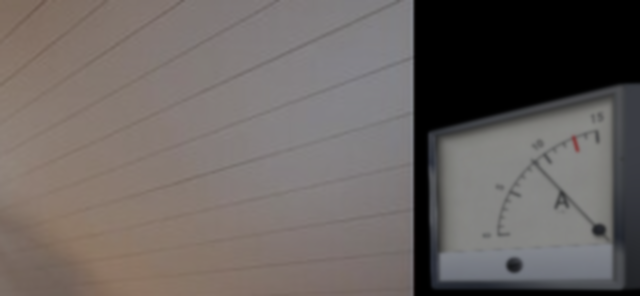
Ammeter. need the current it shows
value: 9 A
